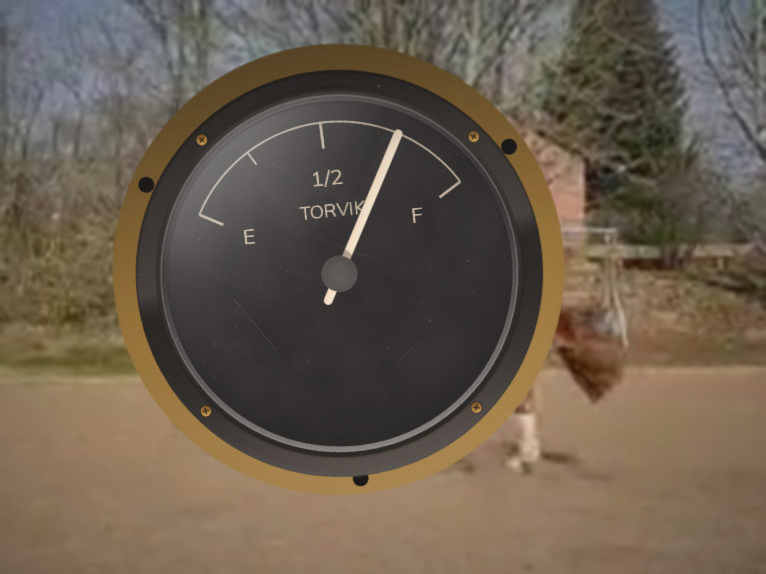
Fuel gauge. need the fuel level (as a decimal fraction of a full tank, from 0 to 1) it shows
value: 0.75
